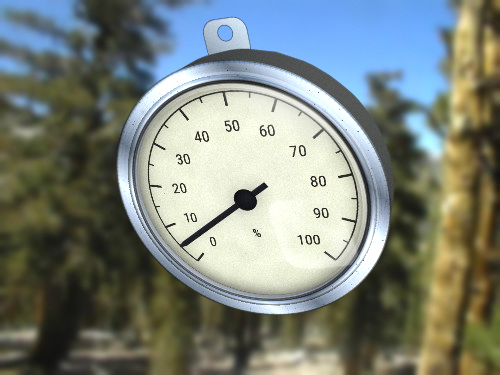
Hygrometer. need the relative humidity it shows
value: 5 %
